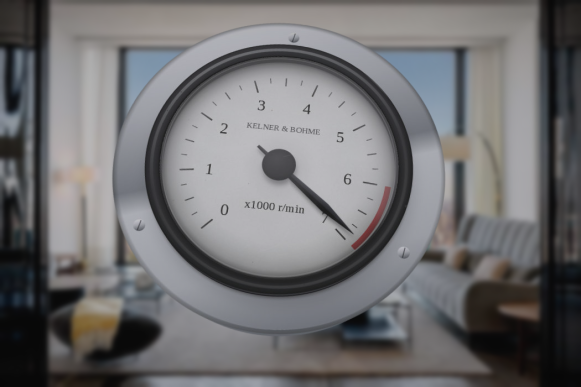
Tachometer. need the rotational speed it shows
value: 6875 rpm
